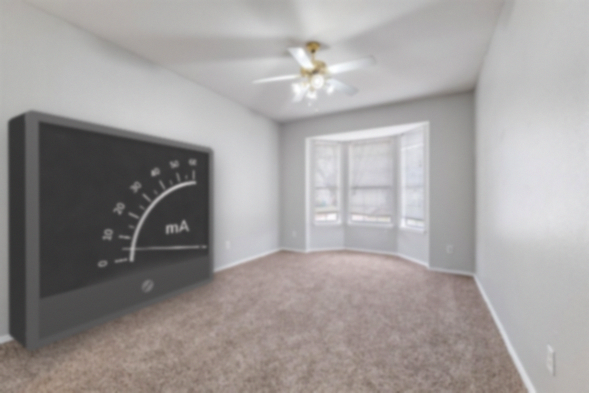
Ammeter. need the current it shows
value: 5 mA
